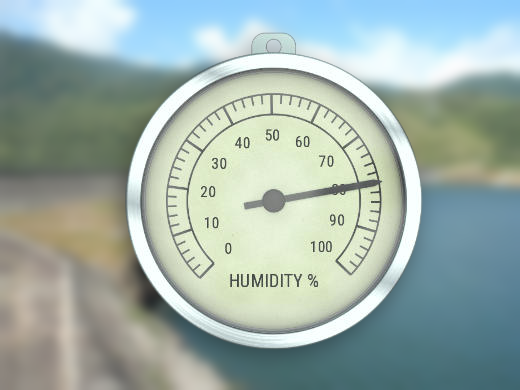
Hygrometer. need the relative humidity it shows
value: 80 %
